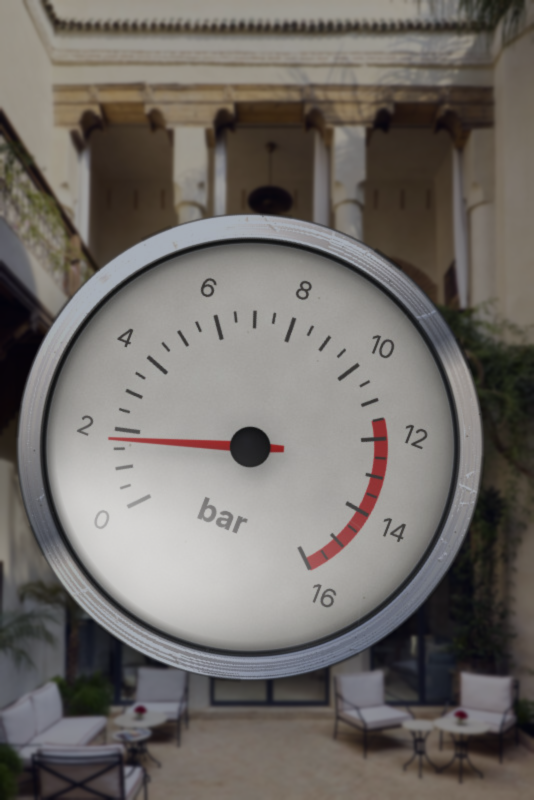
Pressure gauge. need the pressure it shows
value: 1.75 bar
